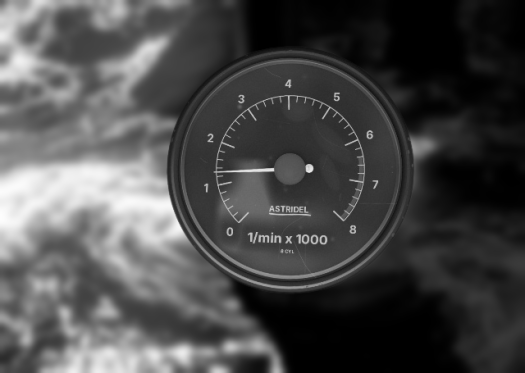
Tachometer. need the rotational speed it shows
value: 1300 rpm
